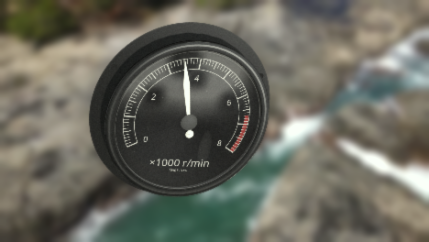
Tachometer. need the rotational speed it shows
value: 3500 rpm
